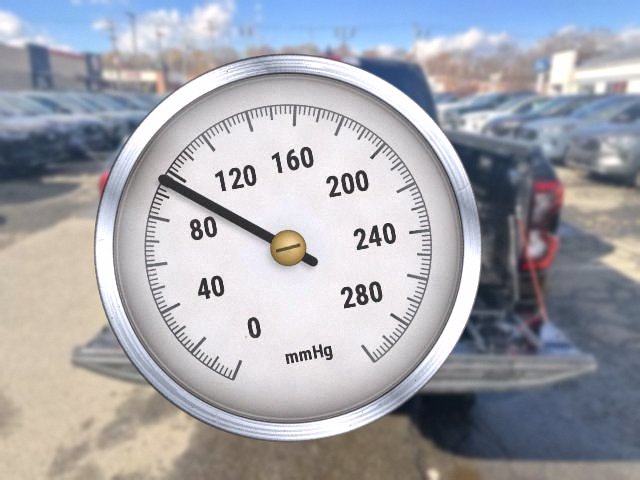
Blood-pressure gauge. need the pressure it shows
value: 96 mmHg
